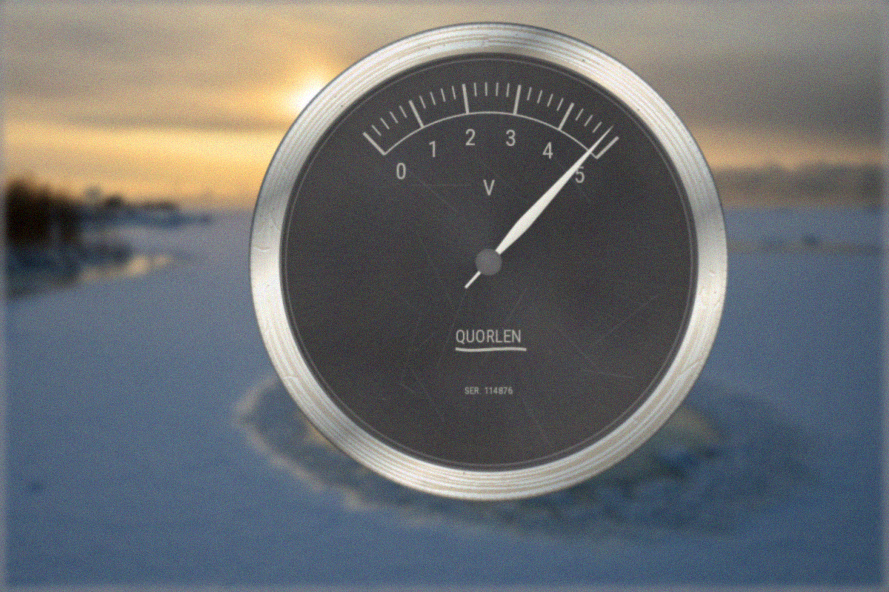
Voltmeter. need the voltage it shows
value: 4.8 V
